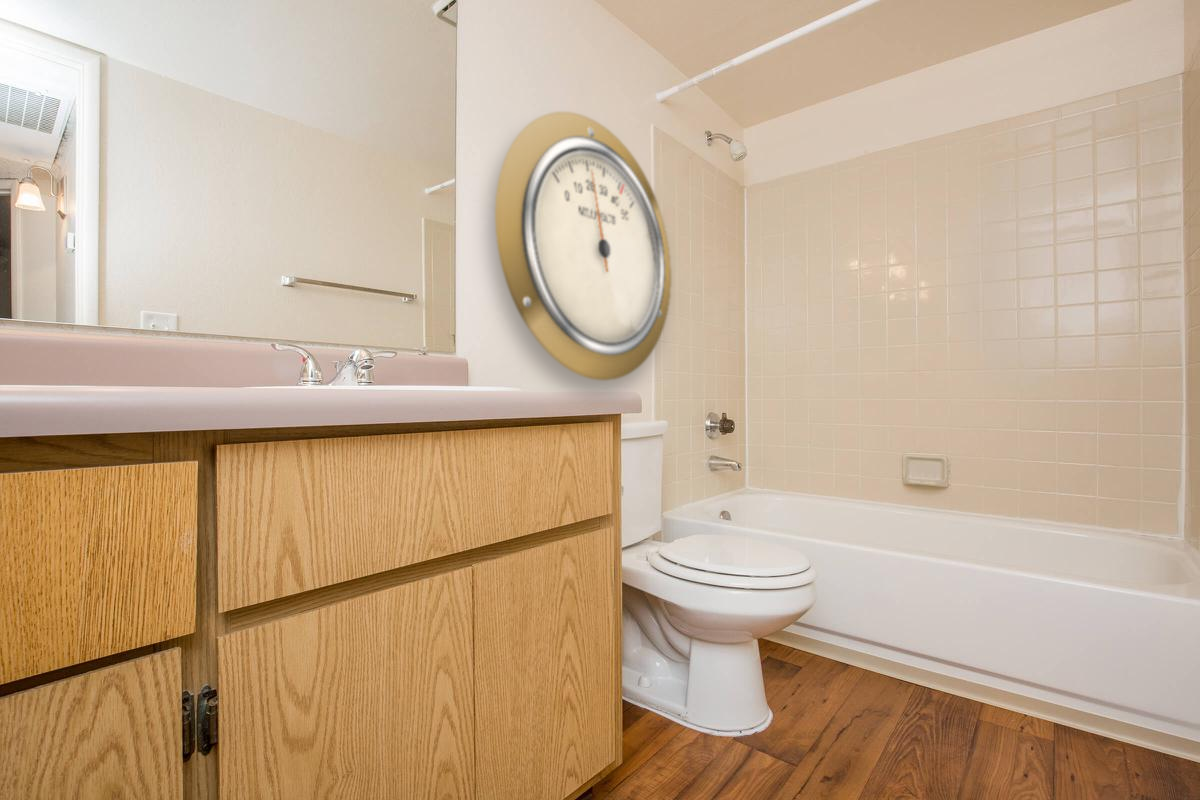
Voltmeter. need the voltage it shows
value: 20 mV
